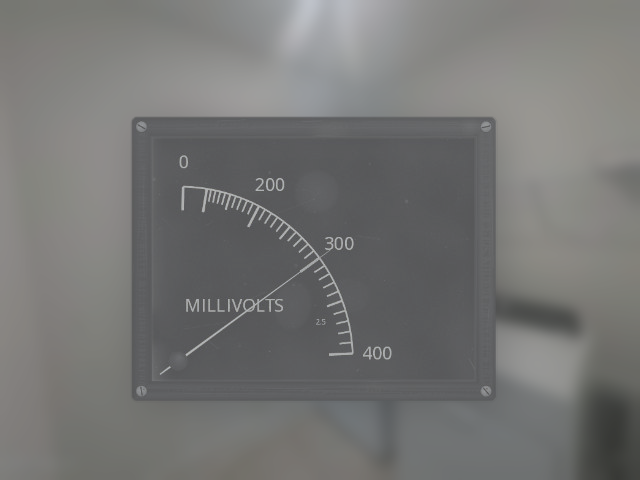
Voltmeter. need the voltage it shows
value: 300 mV
